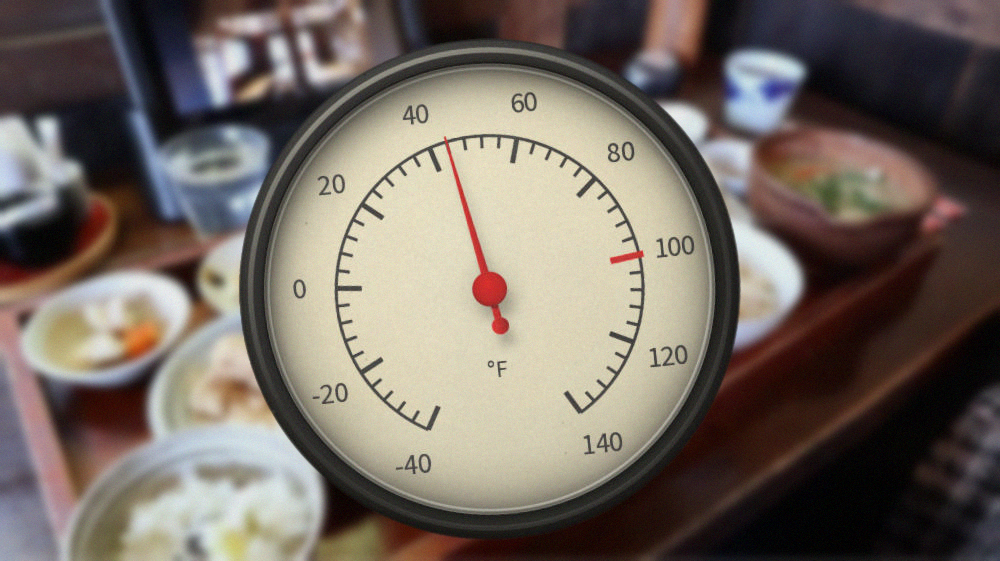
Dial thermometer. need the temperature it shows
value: 44 °F
